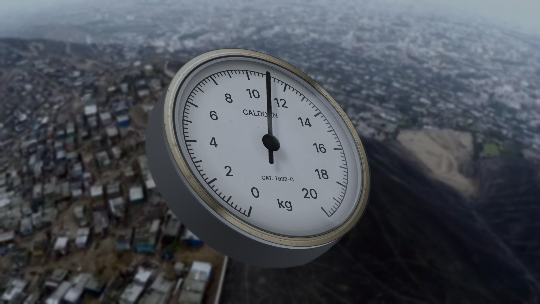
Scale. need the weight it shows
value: 11 kg
